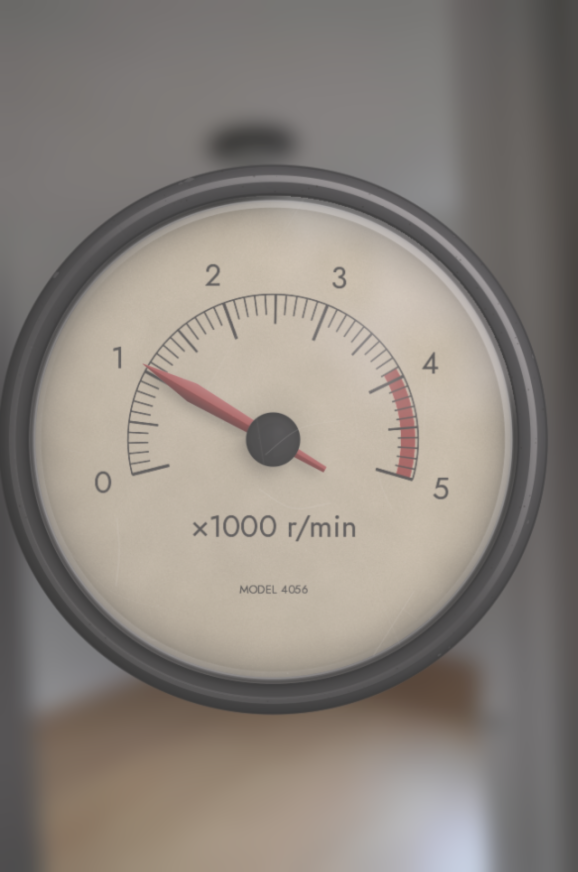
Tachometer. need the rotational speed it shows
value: 1050 rpm
